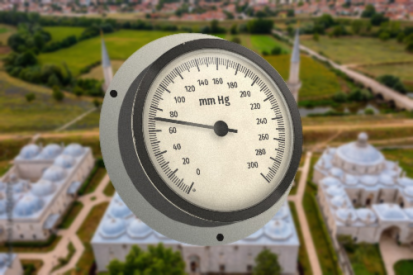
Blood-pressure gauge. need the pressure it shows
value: 70 mmHg
